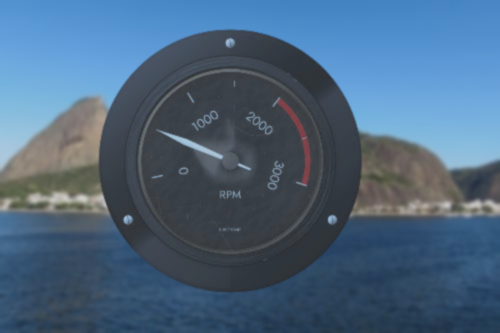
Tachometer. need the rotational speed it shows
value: 500 rpm
